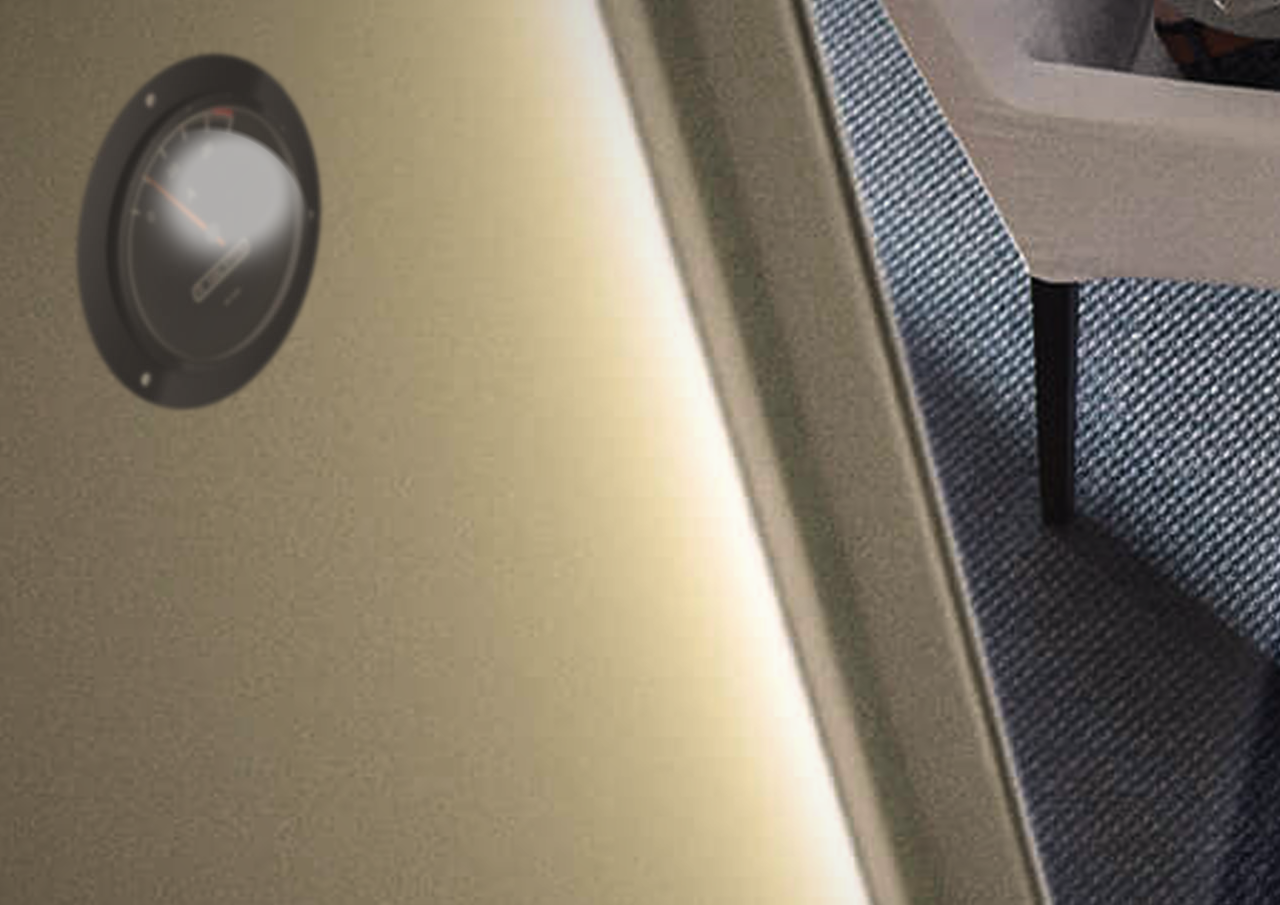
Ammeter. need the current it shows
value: 5 A
